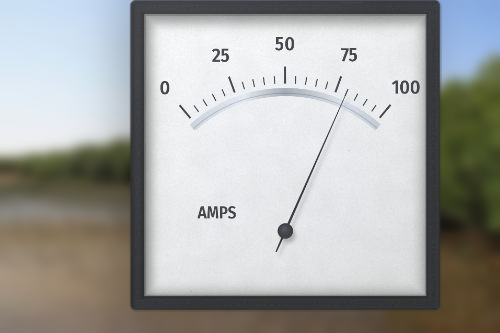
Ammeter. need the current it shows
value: 80 A
